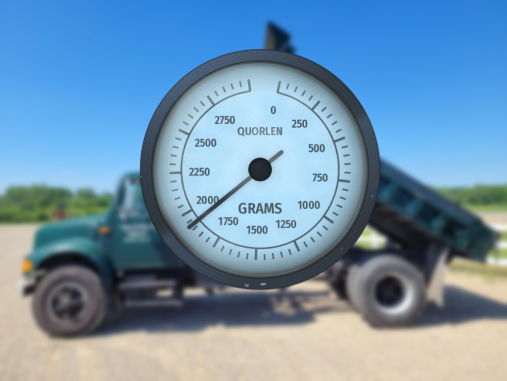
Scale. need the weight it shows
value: 1925 g
